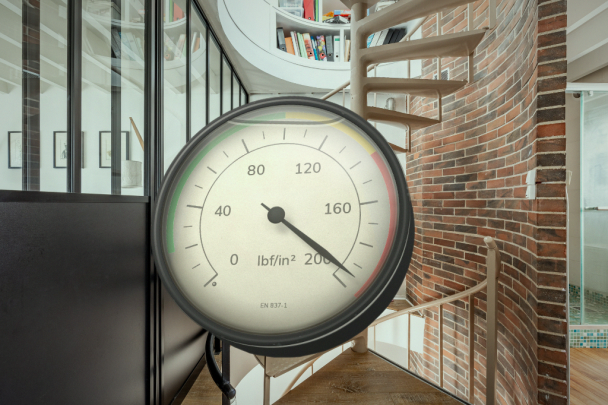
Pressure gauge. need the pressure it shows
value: 195 psi
